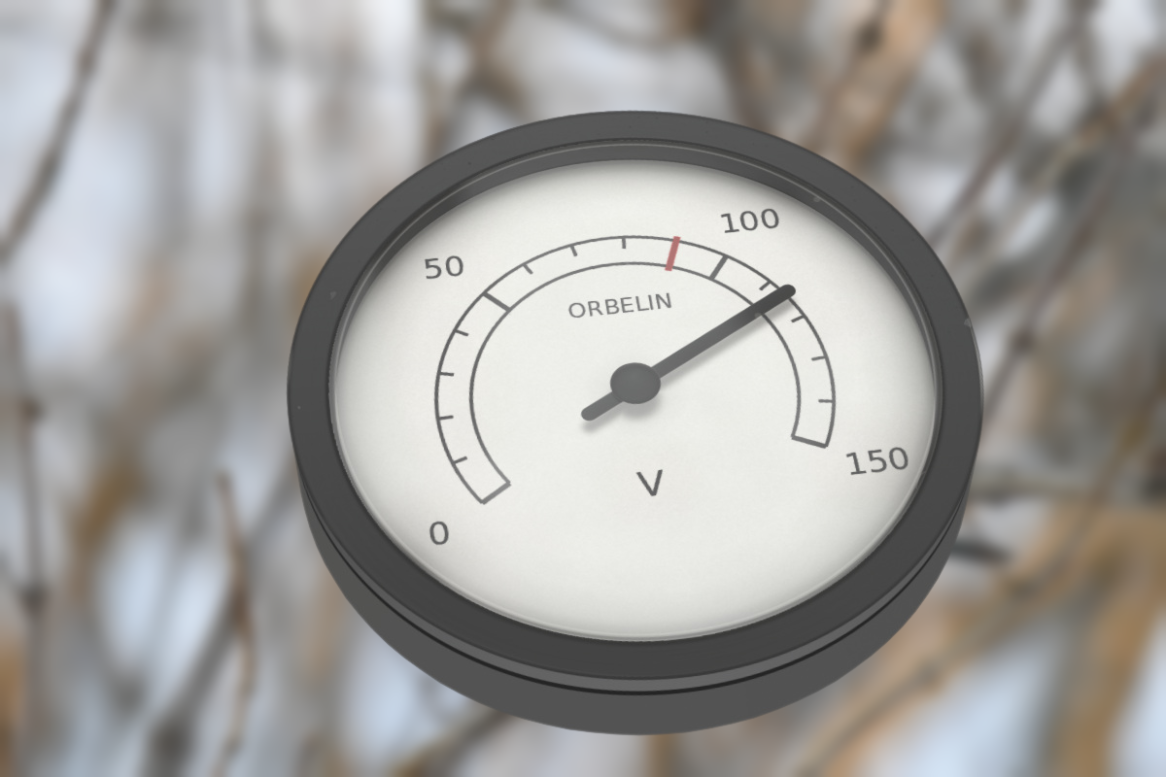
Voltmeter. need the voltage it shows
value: 115 V
